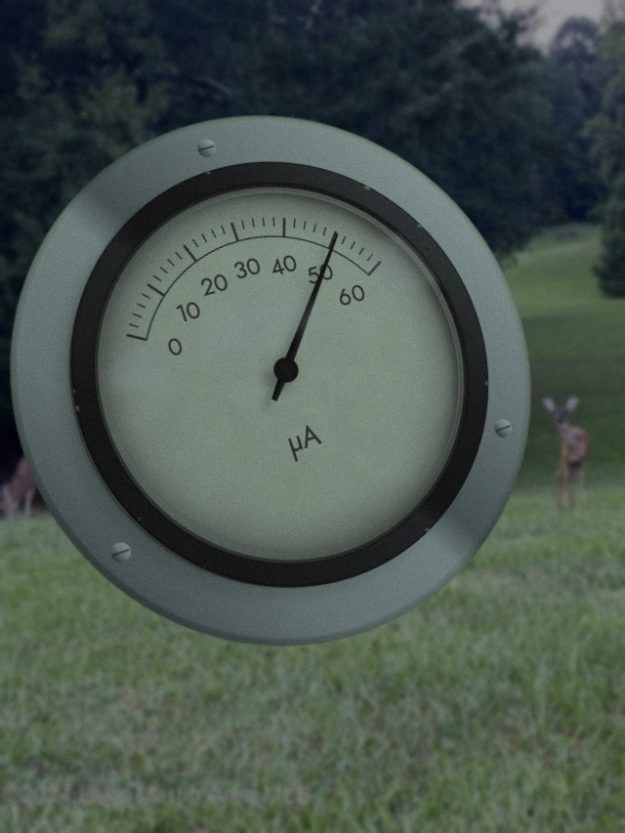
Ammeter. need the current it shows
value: 50 µA
